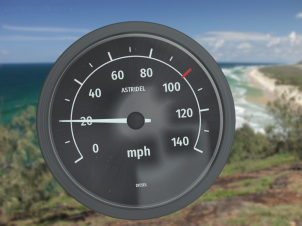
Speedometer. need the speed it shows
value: 20 mph
